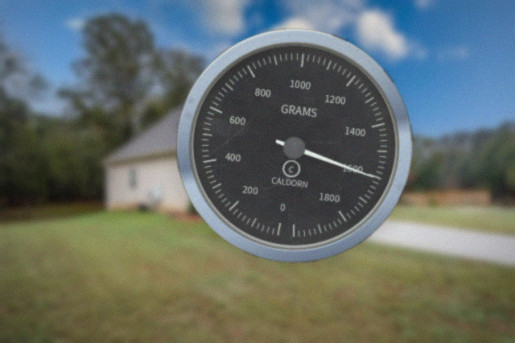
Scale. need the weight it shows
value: 1600 g
